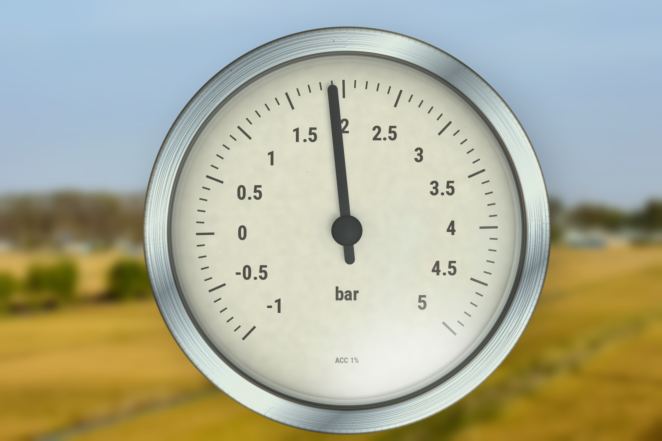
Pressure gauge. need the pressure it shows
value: 1.9 bar
